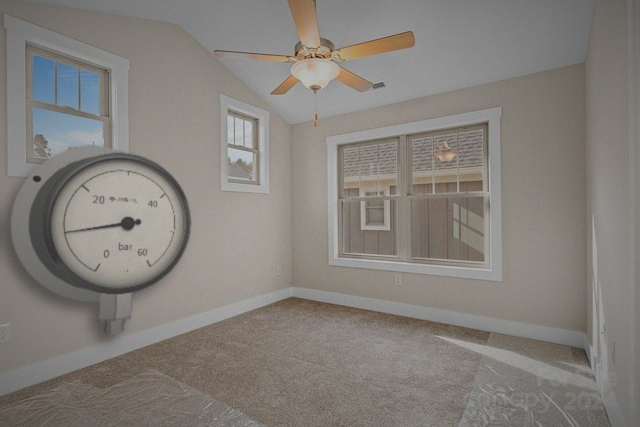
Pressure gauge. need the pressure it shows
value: 10 bar
